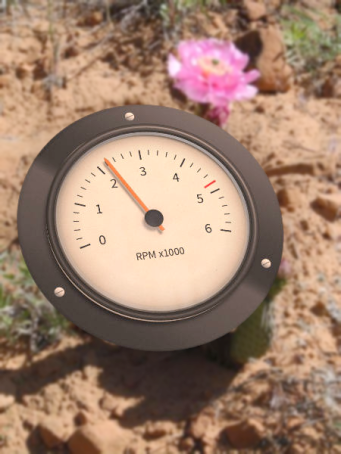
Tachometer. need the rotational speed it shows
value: 2200 rpm
